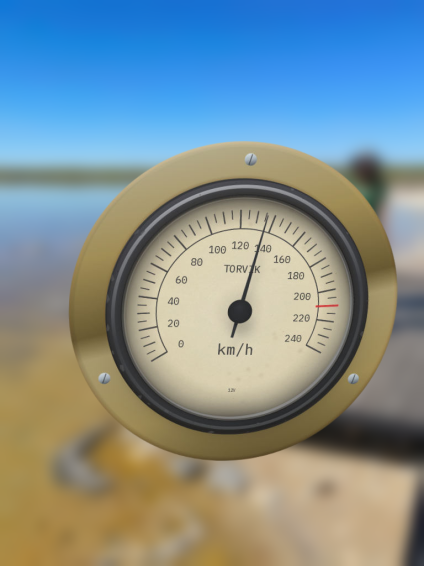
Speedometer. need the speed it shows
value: 135 km/h
